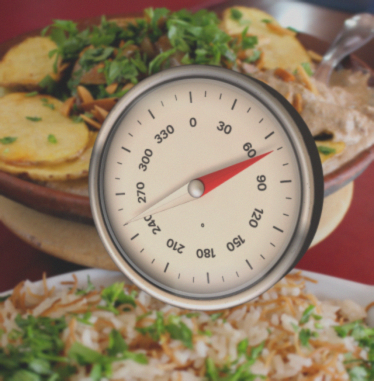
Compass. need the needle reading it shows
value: 70 °
